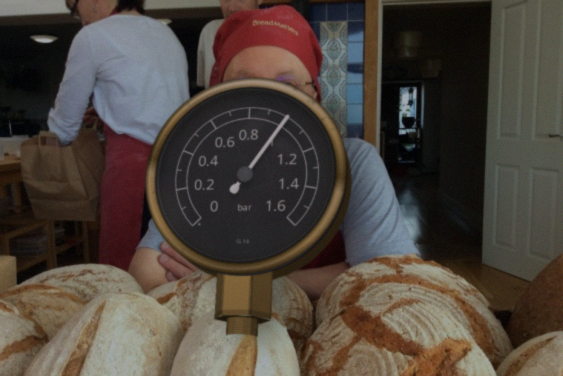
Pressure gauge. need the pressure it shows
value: 1 bar
